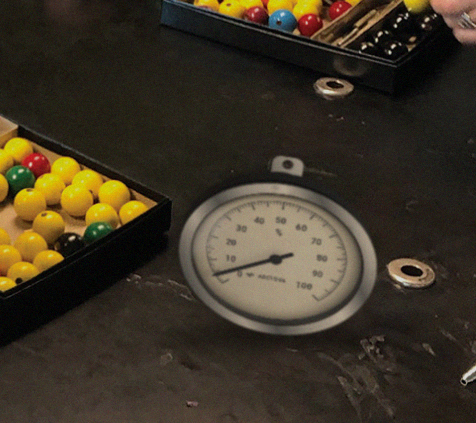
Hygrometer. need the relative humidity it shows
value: 5 %
